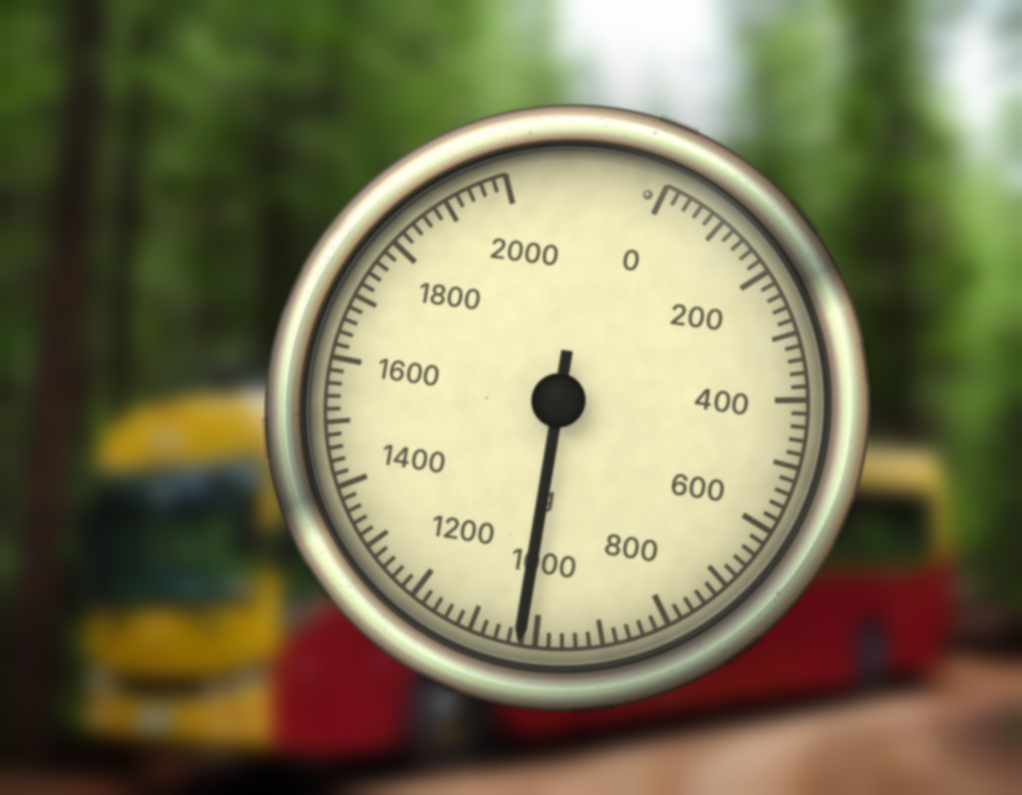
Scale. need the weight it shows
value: 1020 g
